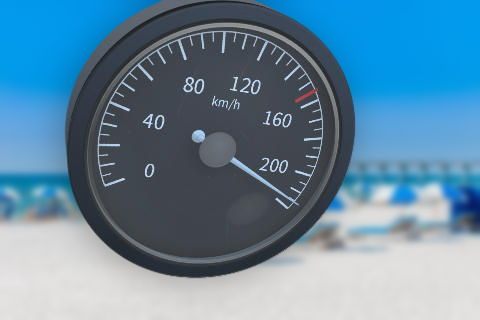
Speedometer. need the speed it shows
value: 215 km/h
